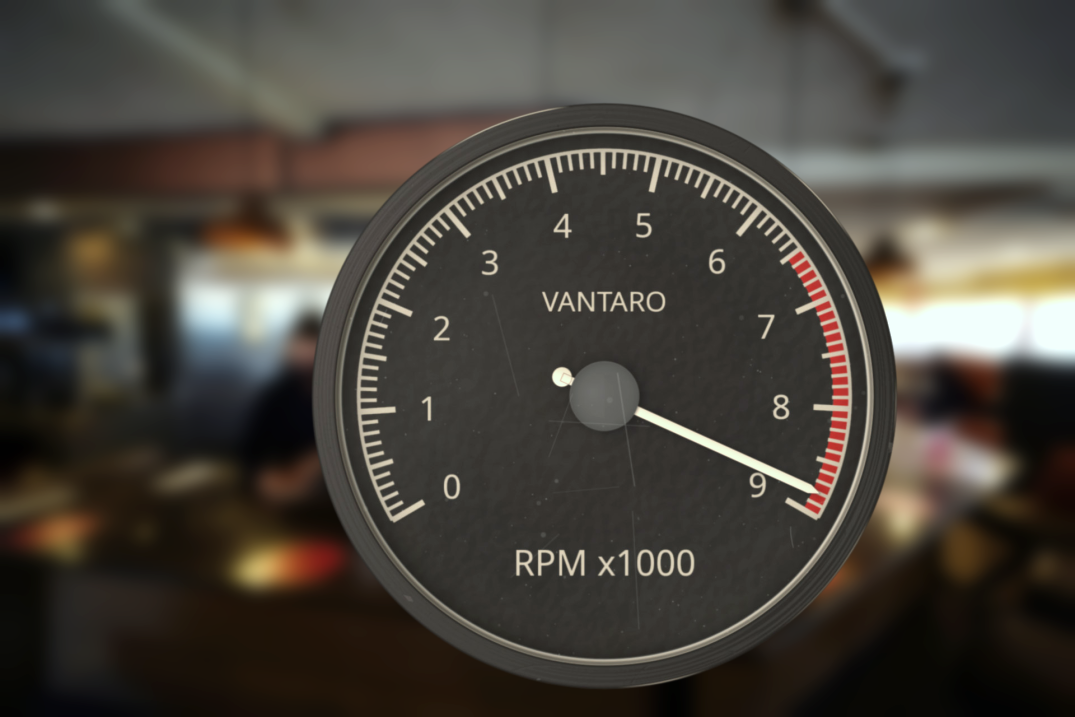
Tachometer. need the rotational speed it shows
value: 8800 rpm
